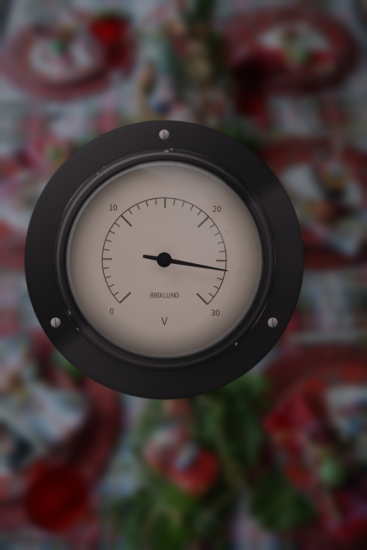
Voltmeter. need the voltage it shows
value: 26 V
